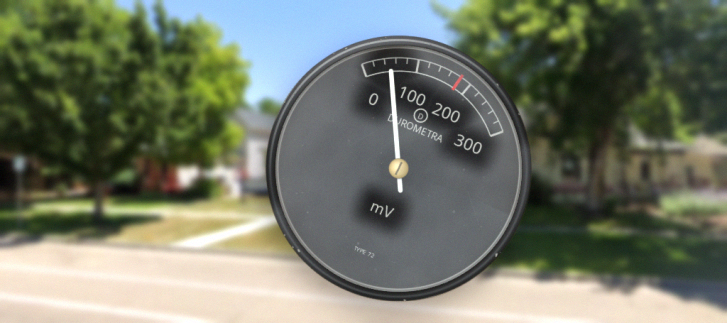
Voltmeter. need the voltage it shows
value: 50 mV
